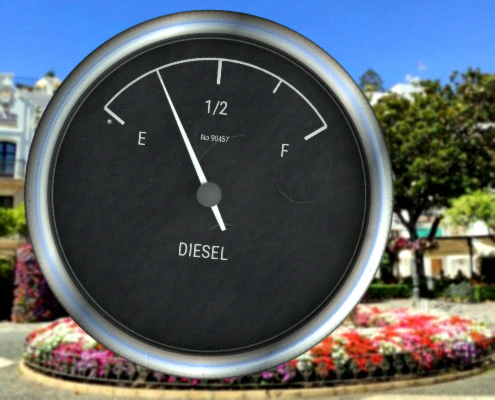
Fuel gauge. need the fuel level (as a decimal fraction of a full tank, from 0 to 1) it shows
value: 0.25
